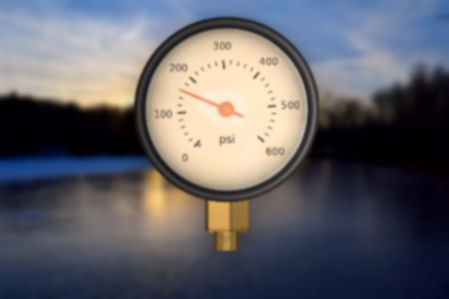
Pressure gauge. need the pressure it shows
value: 160 psi
